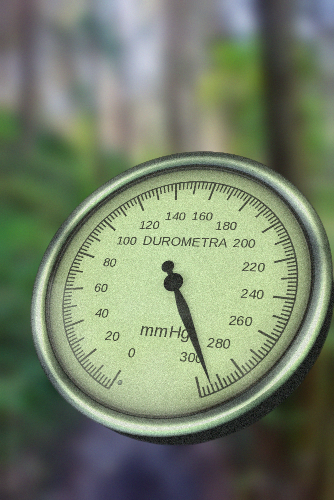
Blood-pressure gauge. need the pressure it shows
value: 294 mmHg
